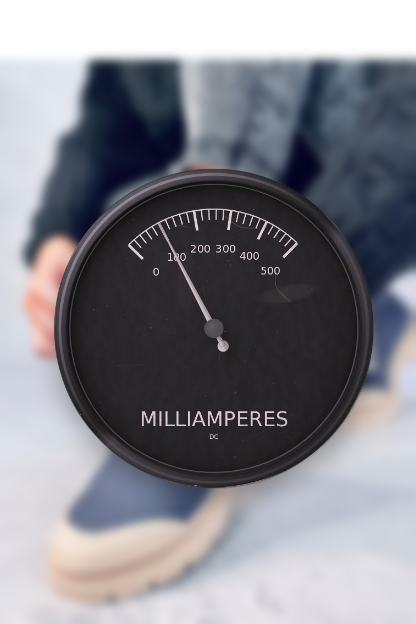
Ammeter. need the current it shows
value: 100 mA
